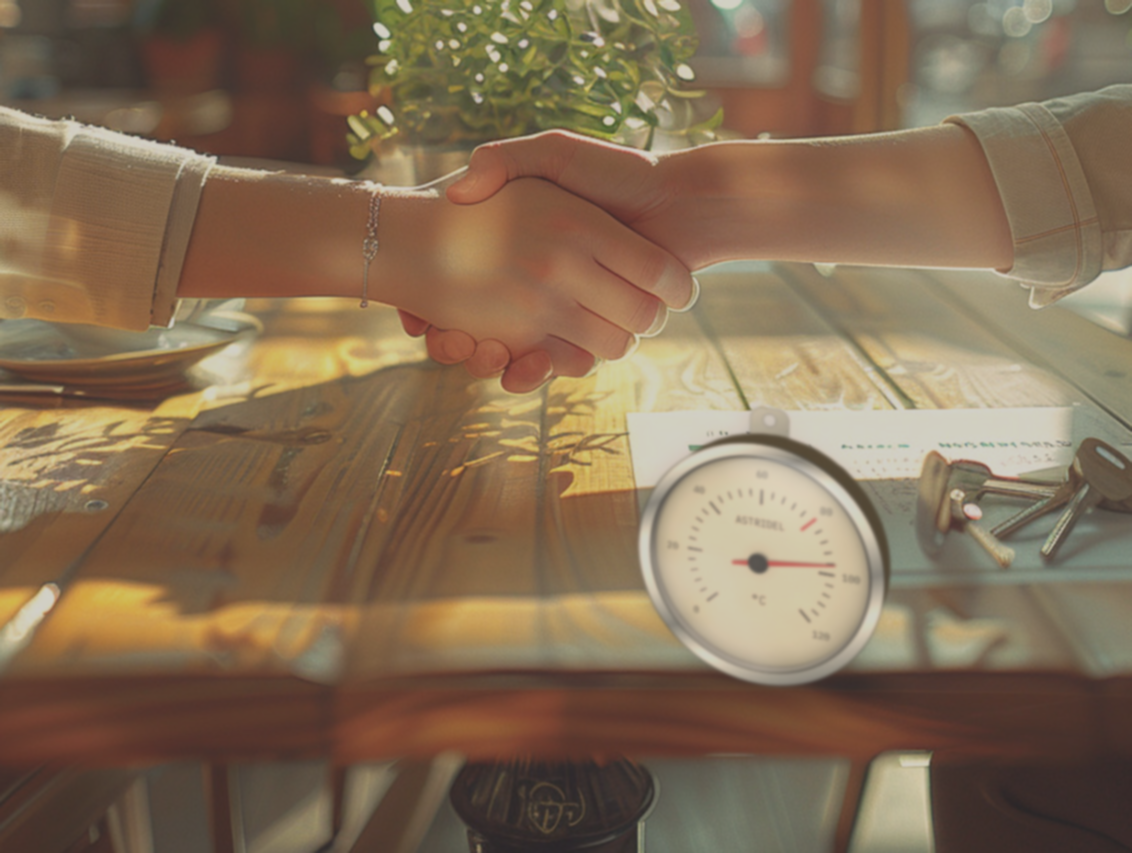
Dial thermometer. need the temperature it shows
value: 96 °C
